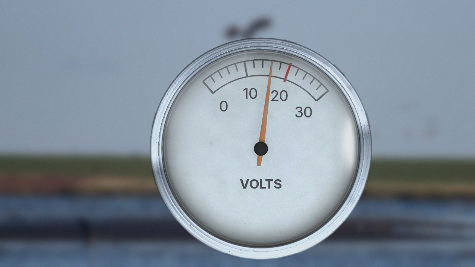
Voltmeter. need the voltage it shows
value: 16 V
